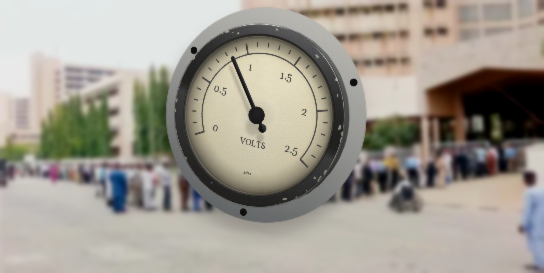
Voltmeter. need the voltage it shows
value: 0.85 V
